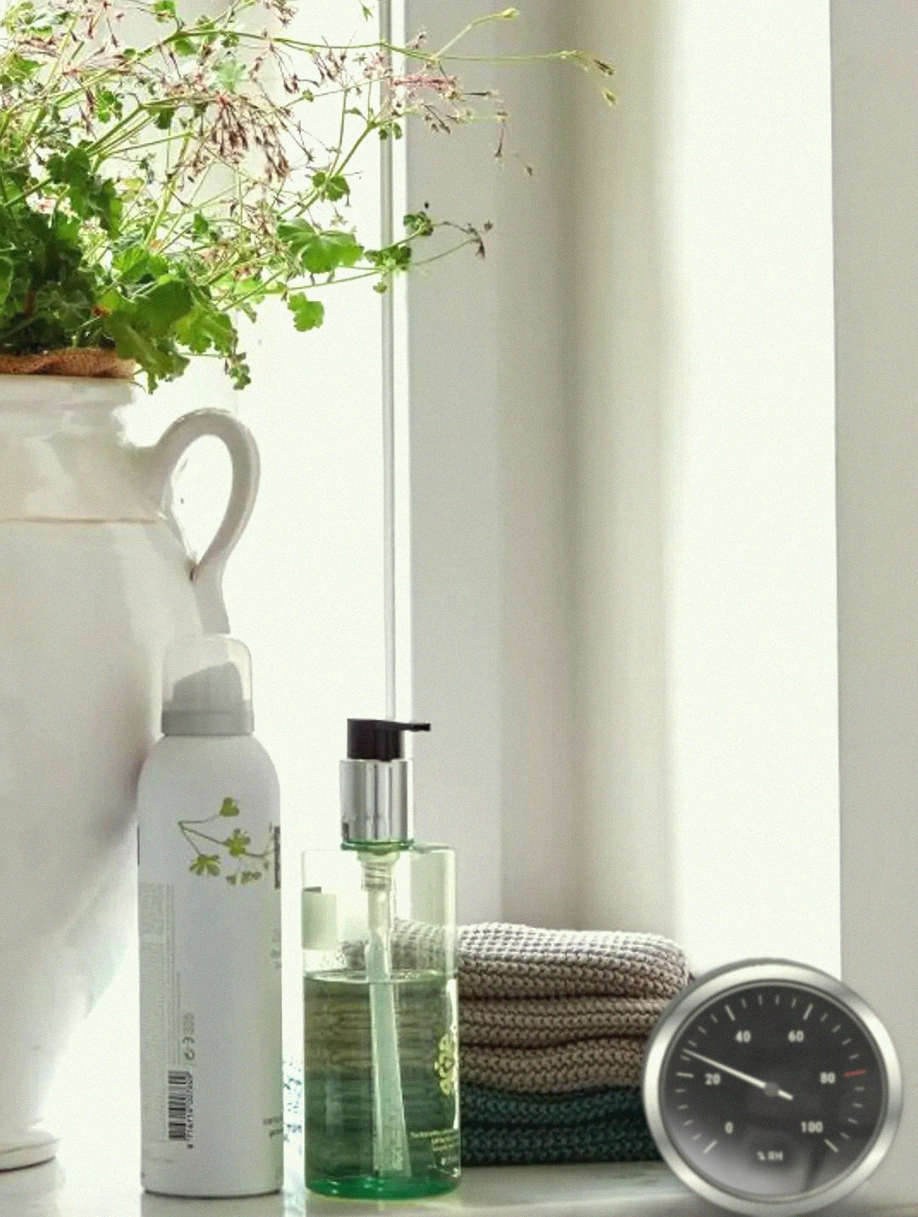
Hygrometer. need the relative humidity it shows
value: 26 %
